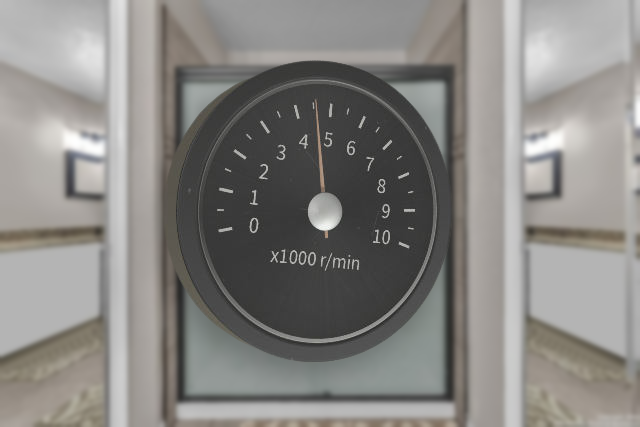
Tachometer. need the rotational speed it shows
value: 4500 rpm
